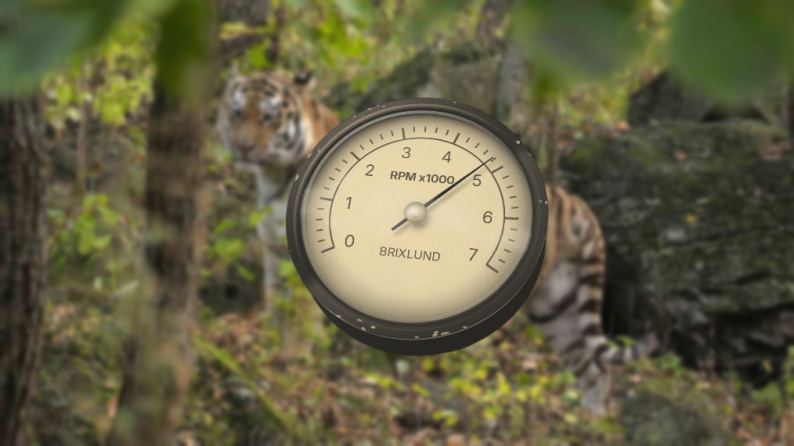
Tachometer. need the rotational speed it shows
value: 4800 rpm
